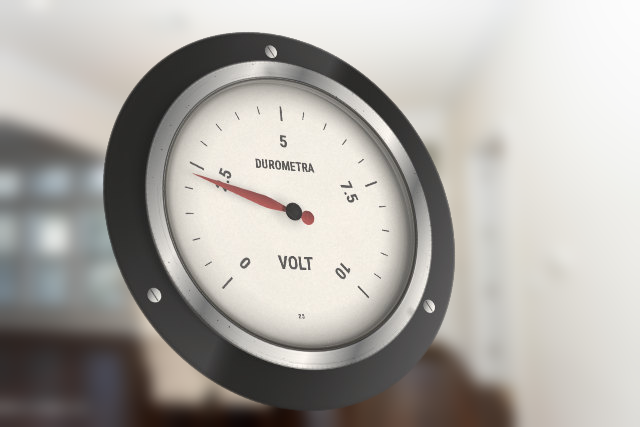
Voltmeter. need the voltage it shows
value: 2.25 V
